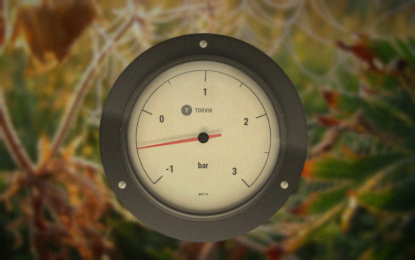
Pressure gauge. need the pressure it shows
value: -0.5 bar
